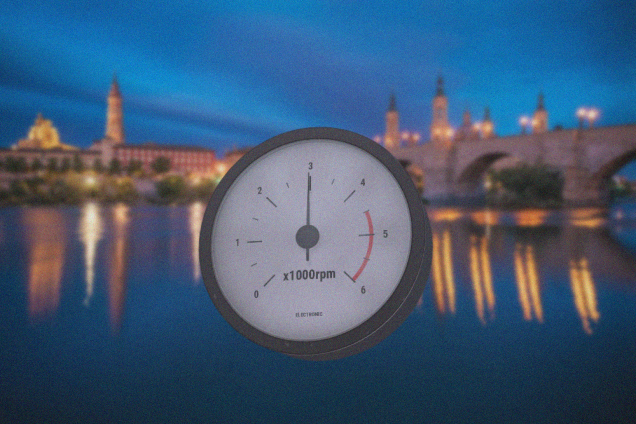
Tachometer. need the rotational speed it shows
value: 3000 rpm
